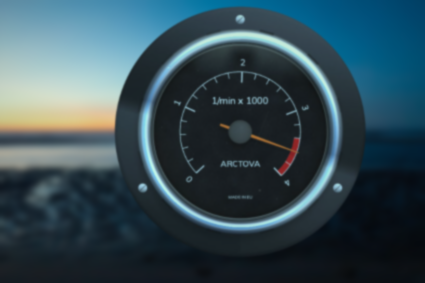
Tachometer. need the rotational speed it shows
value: 3600 rpm
